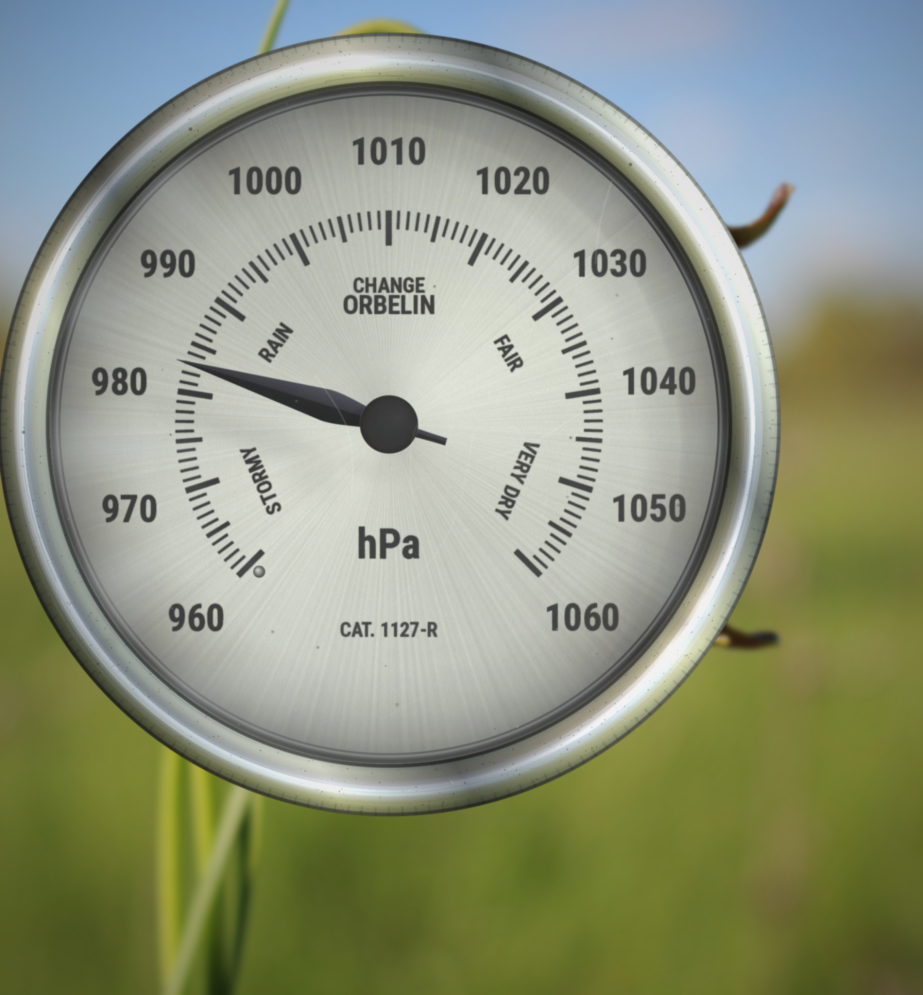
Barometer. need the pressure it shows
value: 983 hPa
